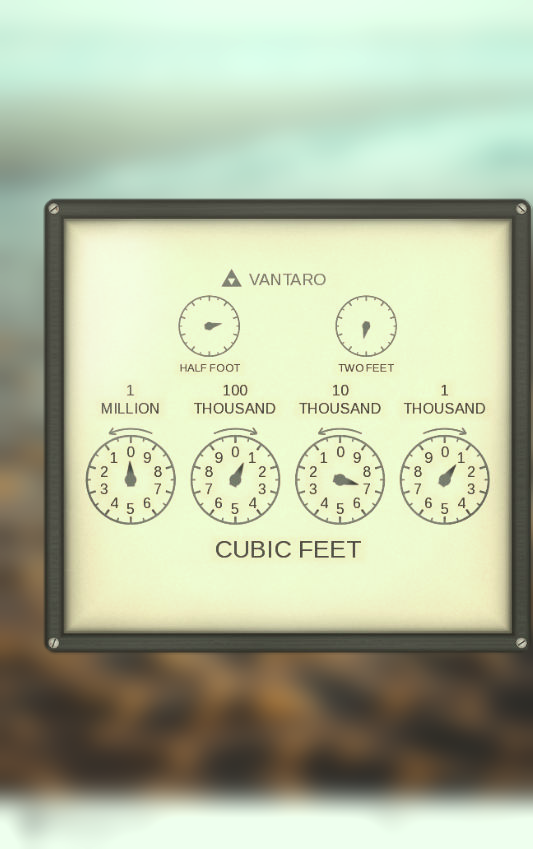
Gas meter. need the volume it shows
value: 7100 ft³
